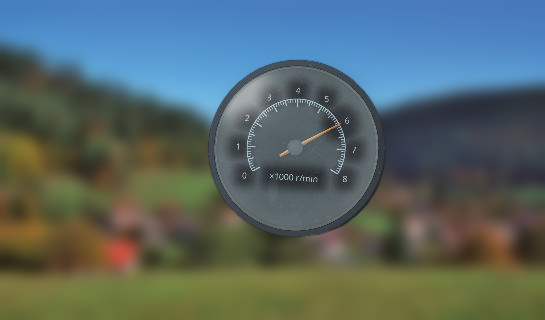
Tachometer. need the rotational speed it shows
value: 6000 rpm
